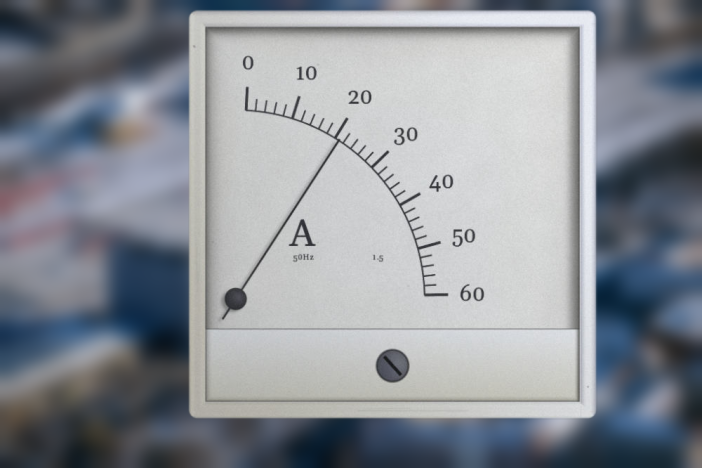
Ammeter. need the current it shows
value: 21 A
